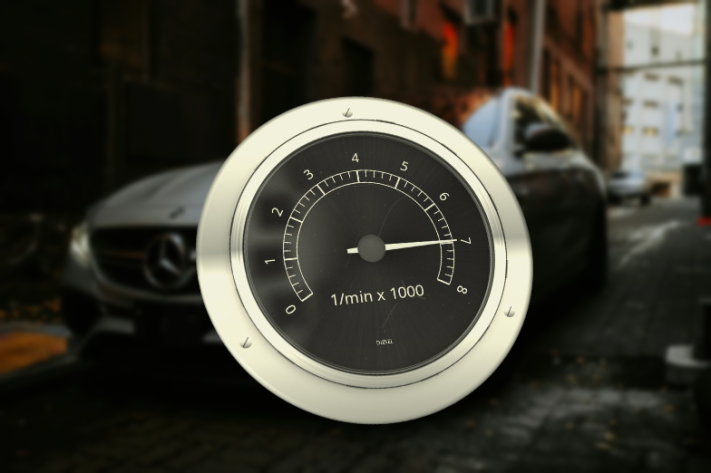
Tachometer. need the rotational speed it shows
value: 7000 rpm
